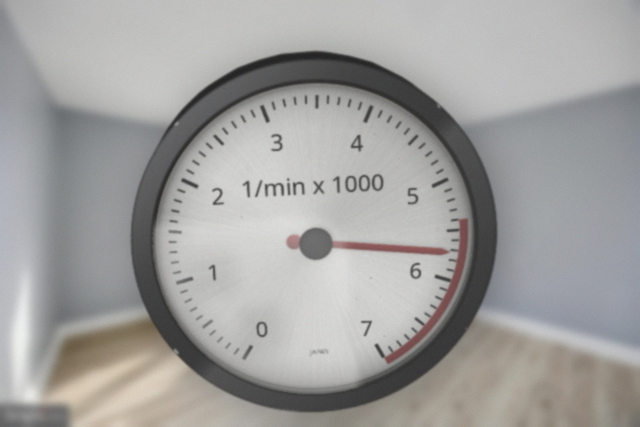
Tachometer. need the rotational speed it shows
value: 5700 rpm
